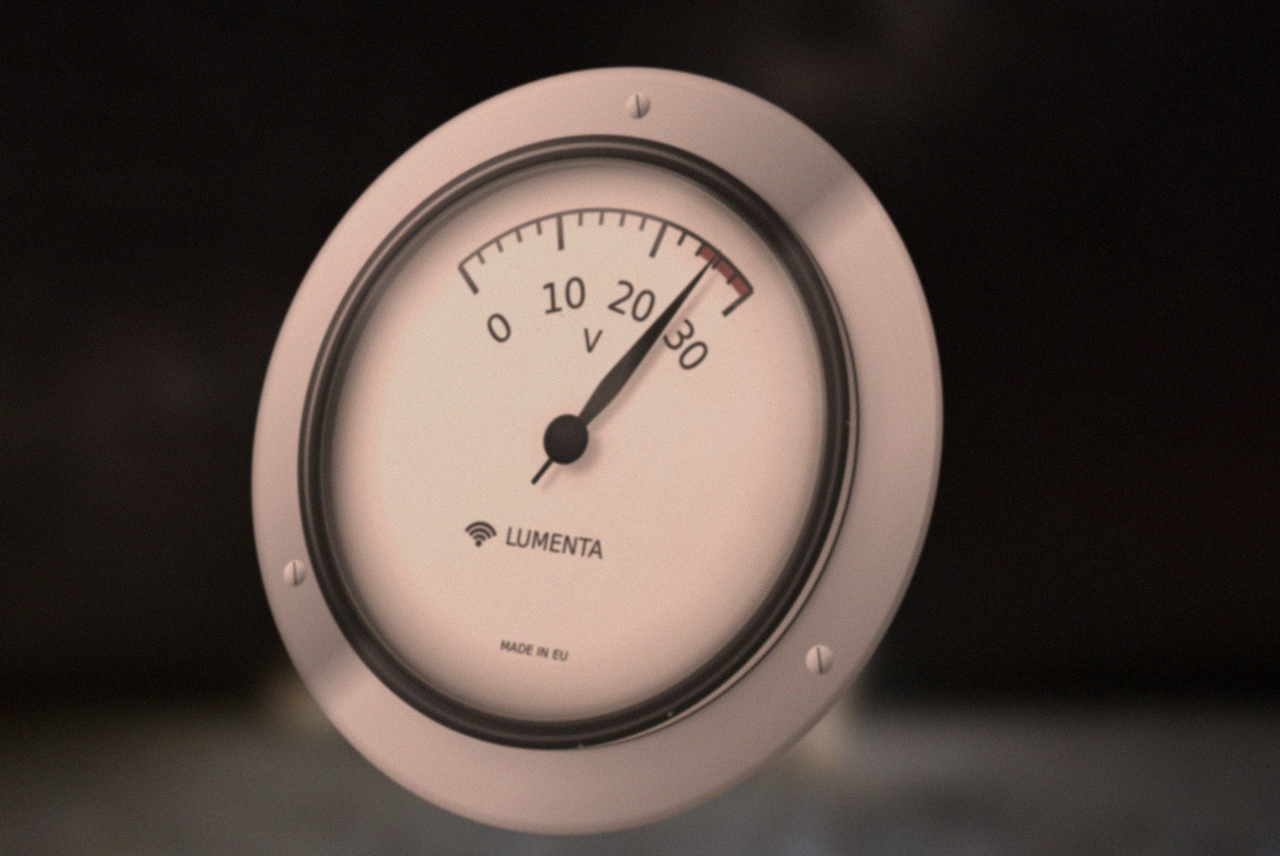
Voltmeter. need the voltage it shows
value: 26 V
